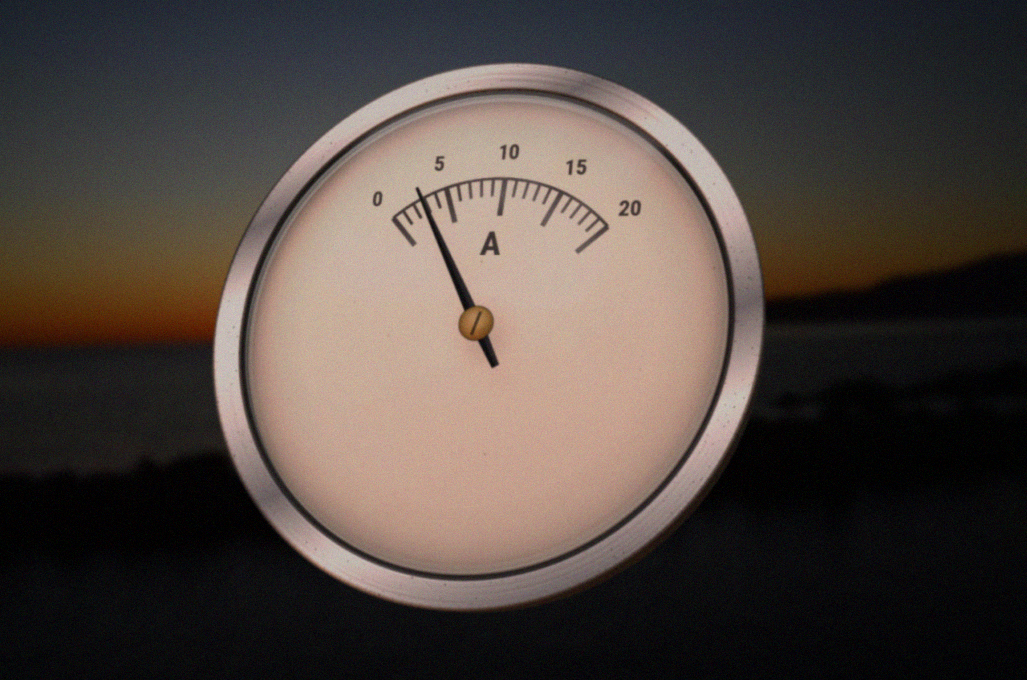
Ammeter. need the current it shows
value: 3 A
